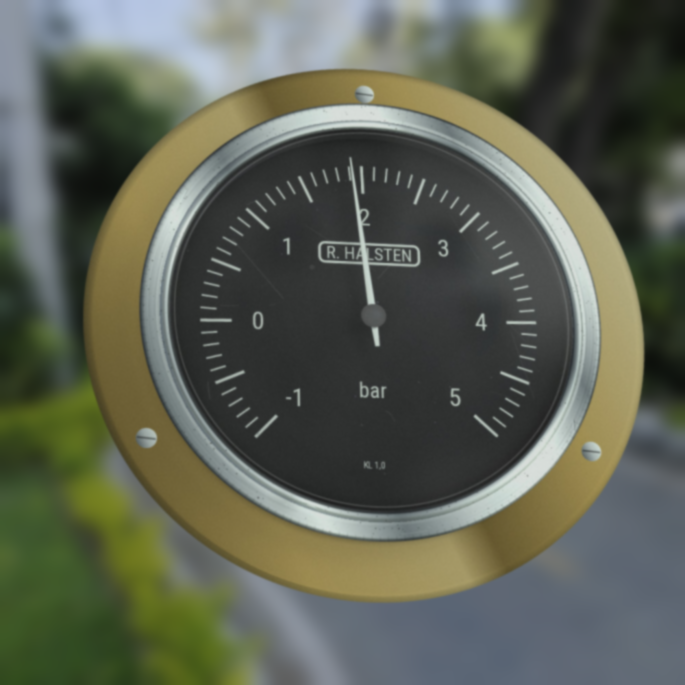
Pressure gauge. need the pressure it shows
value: 1.9 bar
